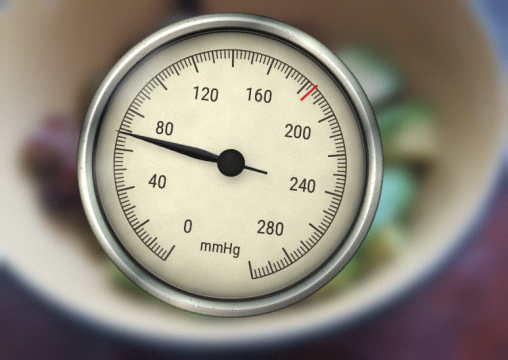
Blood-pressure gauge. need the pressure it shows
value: 68 mmHg
